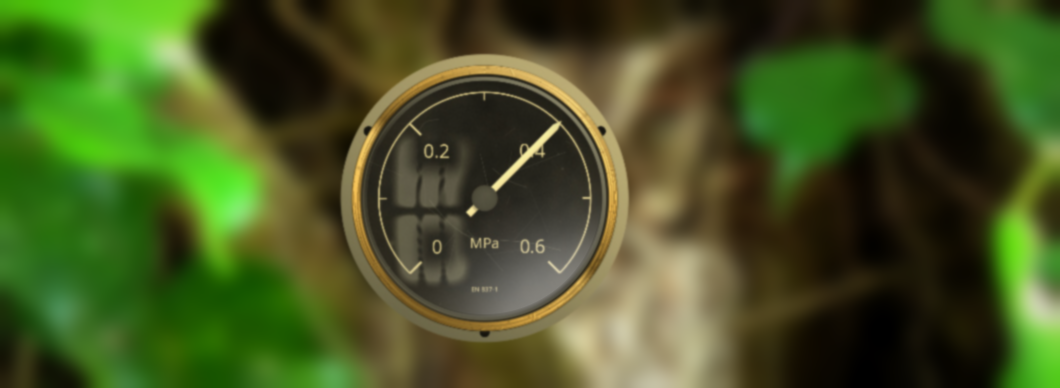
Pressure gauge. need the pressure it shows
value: 0.4 MPa
